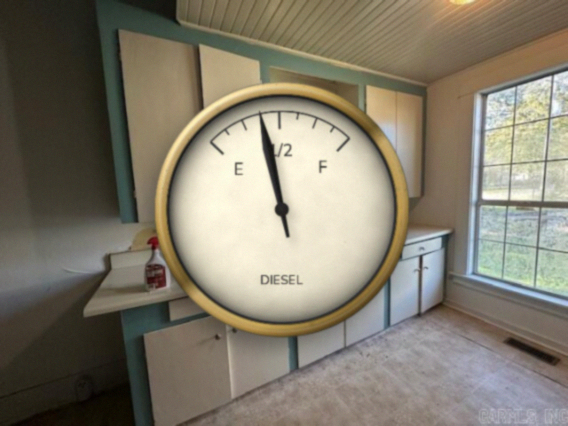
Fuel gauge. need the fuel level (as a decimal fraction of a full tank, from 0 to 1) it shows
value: 0.375
